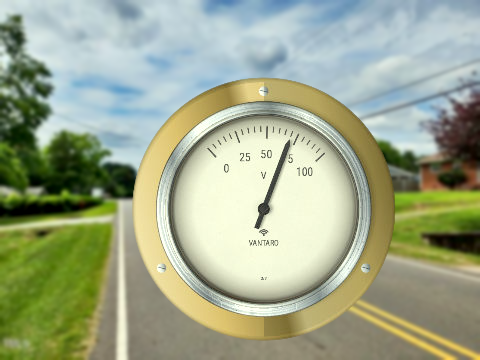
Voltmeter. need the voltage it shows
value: 70 V
